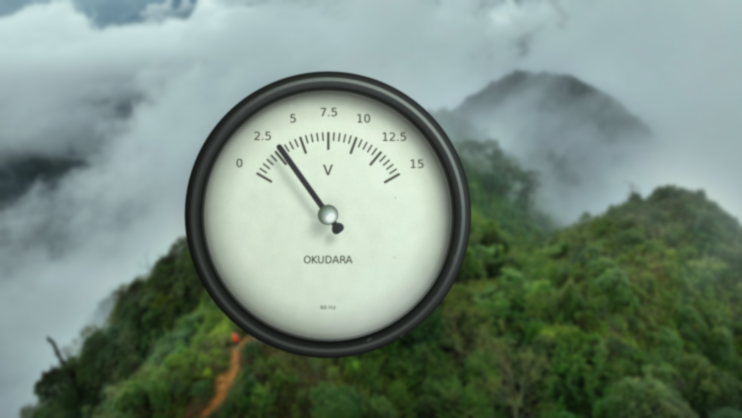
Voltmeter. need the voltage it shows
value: 3 V
